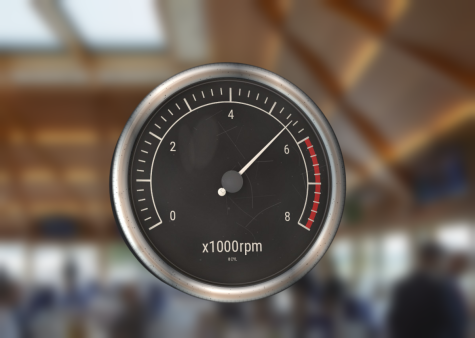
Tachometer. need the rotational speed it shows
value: 5500 rpm
